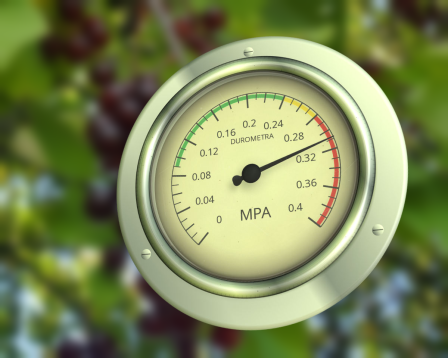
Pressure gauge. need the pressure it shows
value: 0.31 MPa
